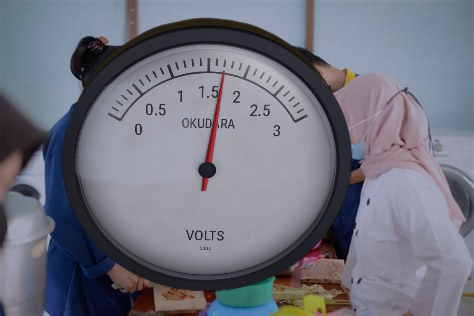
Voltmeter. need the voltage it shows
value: 1.7 V
